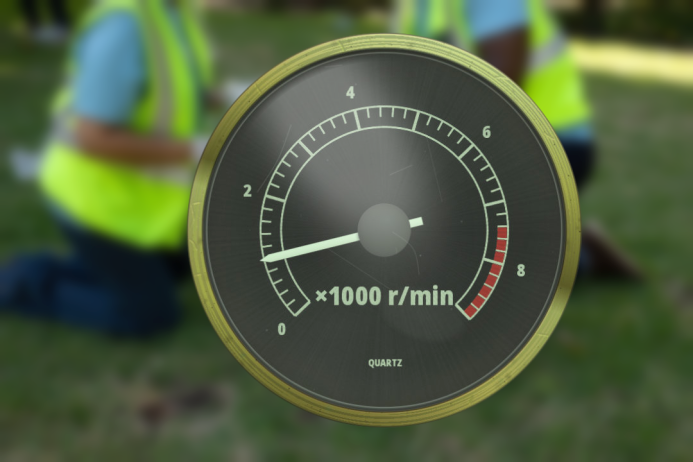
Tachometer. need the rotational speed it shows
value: 1000 rpm
